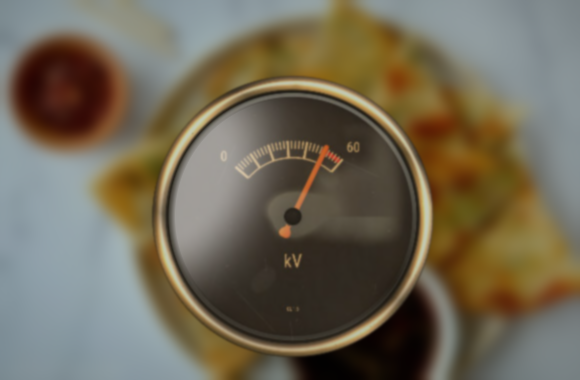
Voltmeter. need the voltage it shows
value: 50 kV
